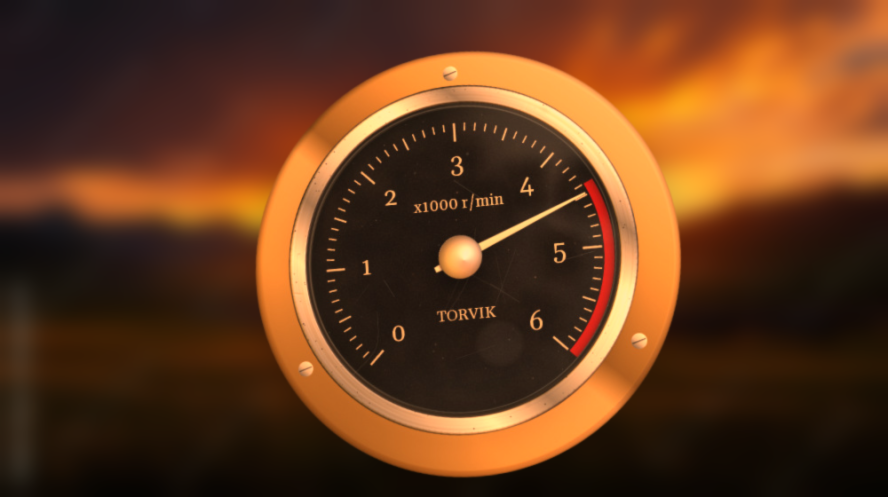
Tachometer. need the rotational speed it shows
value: 4500 rpm
